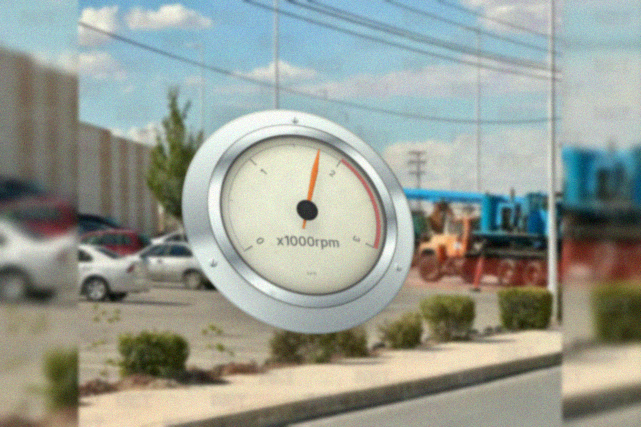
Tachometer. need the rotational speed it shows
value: 1750 rpm
